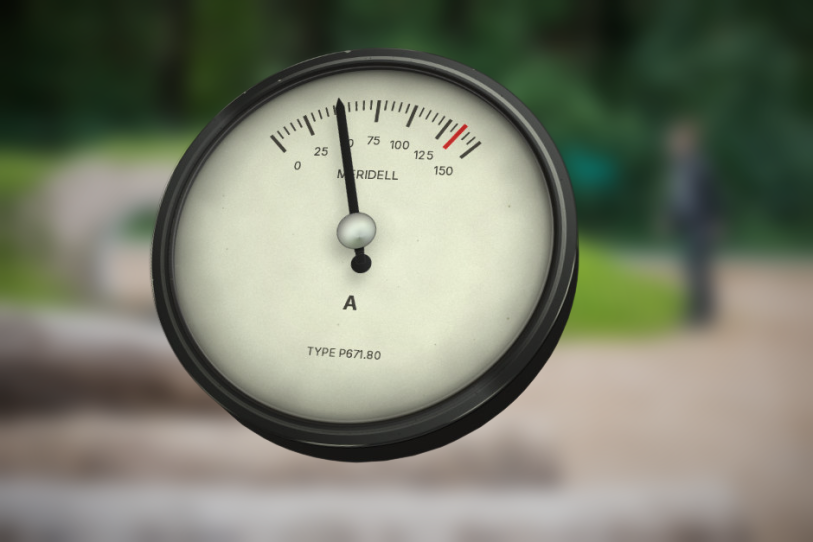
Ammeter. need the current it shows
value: 50 A
